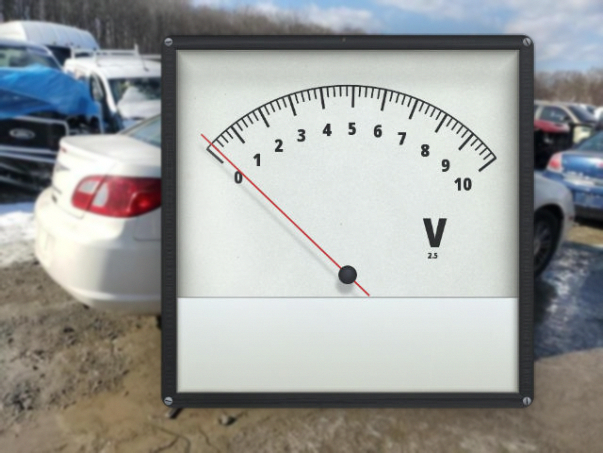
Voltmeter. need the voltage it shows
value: 0.2 V
